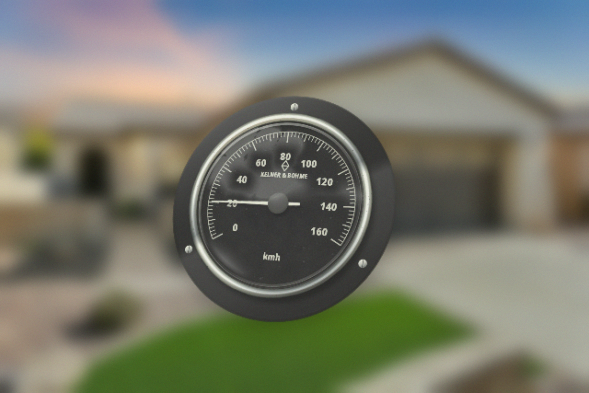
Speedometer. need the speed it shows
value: 20 km/h
